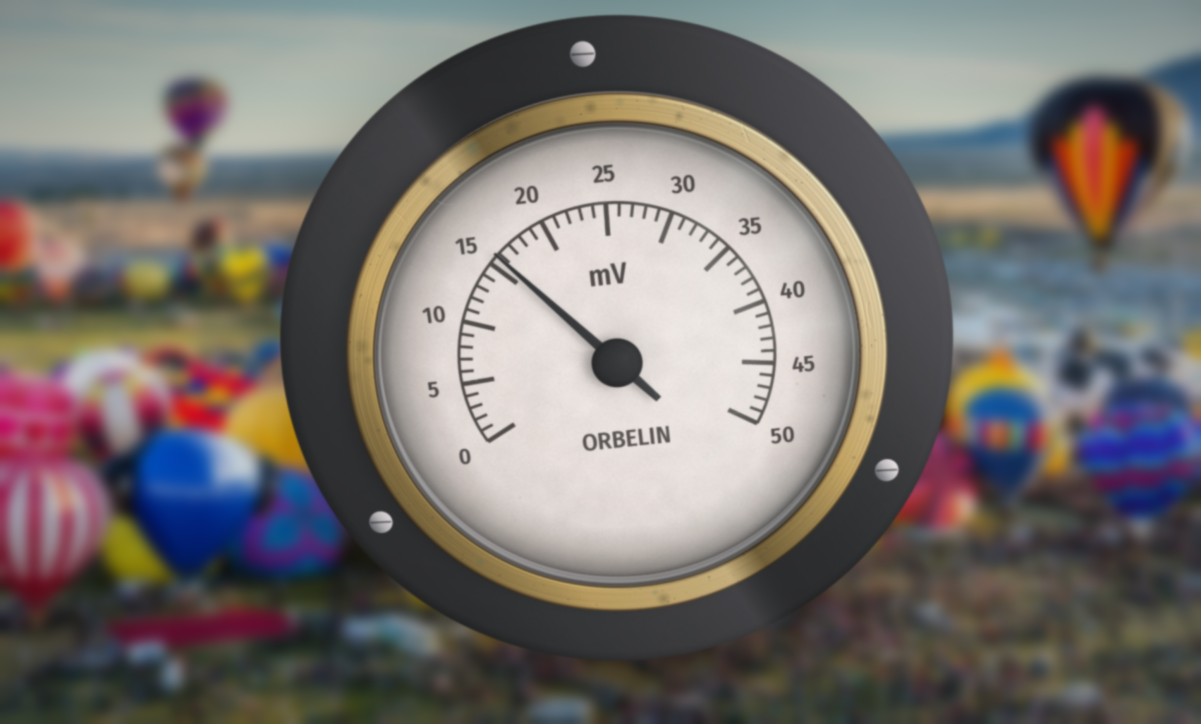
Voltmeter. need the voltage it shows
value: 16 mV
